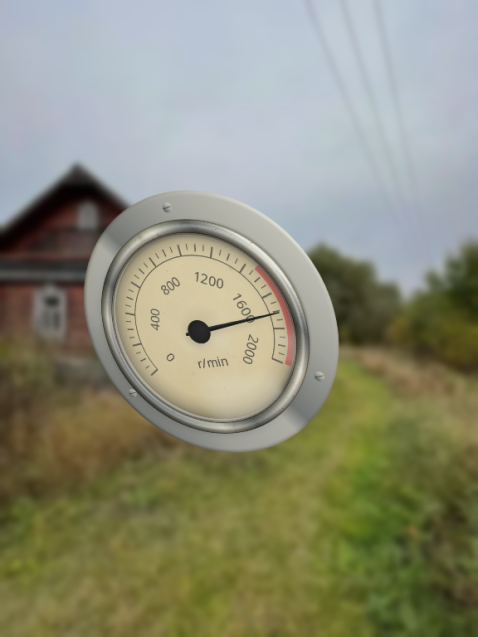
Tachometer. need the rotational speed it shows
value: 1700 rpm
